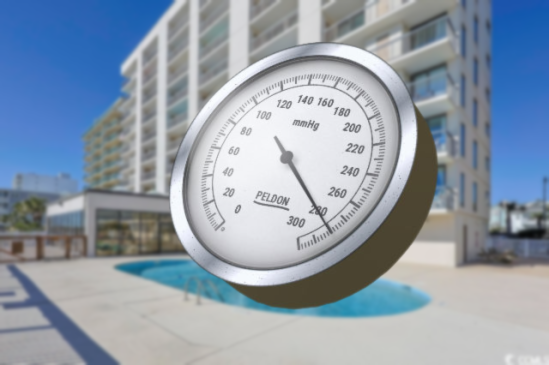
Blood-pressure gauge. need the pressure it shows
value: 280 mmHg
